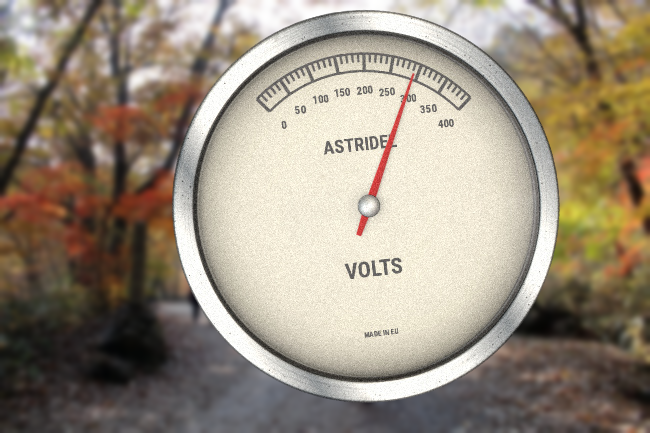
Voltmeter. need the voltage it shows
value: 290 V
